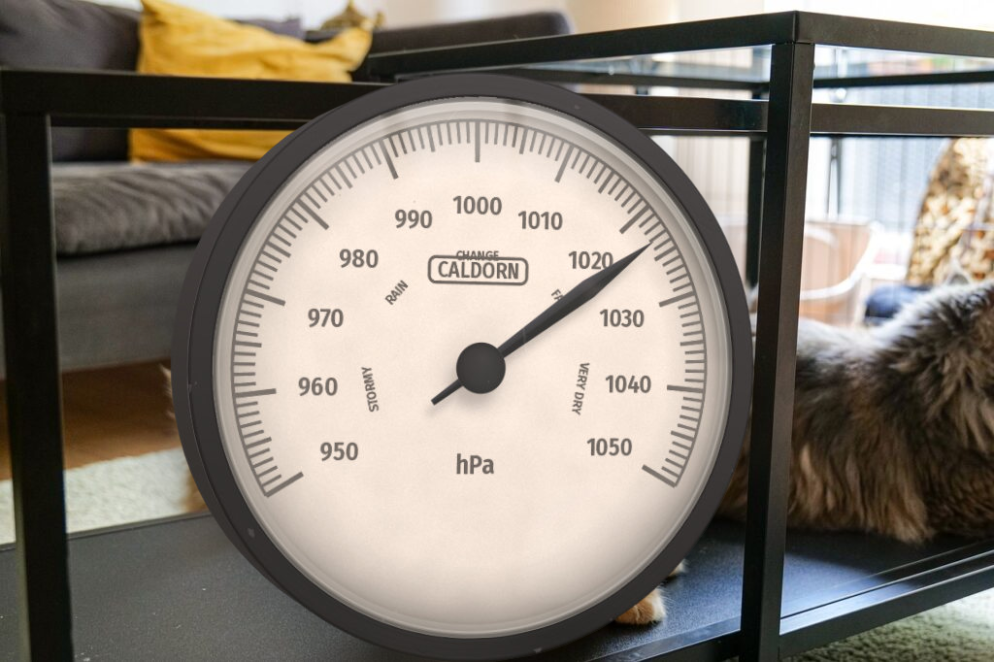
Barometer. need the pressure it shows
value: 1023 hPa
